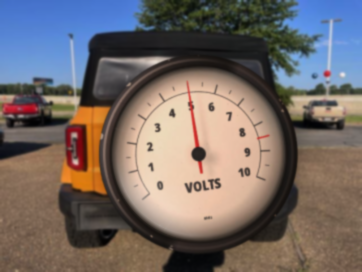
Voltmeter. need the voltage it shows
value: 5 V
